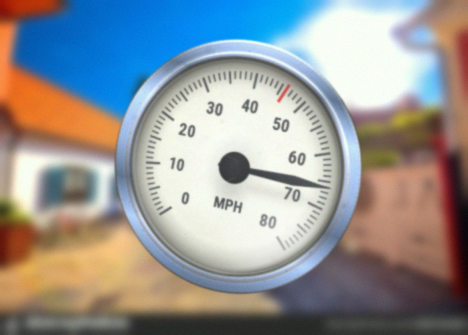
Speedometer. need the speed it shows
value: 66 mph
